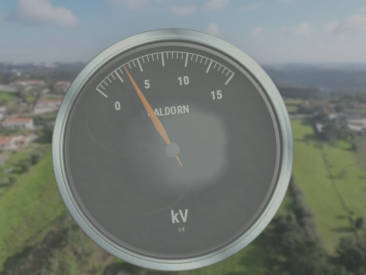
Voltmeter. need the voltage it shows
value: 3.5 kV
